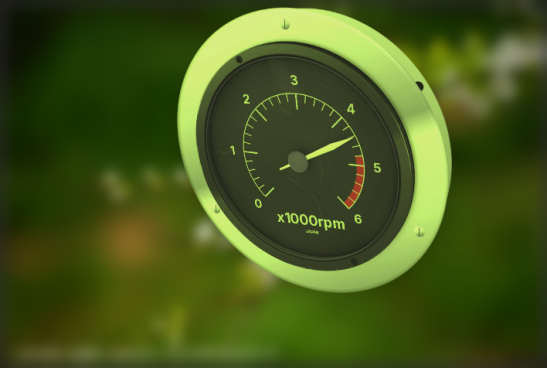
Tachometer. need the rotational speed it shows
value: 4400 rpm
